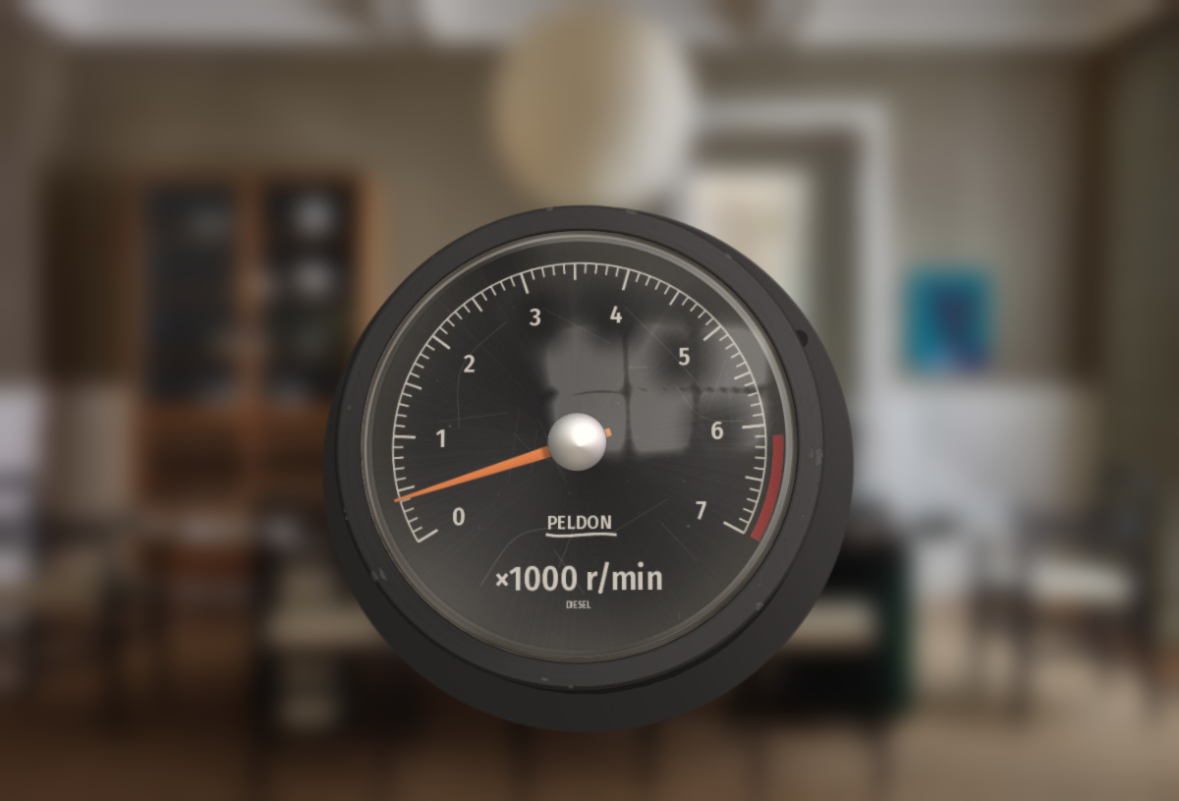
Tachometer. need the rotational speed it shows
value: 400 rpm
